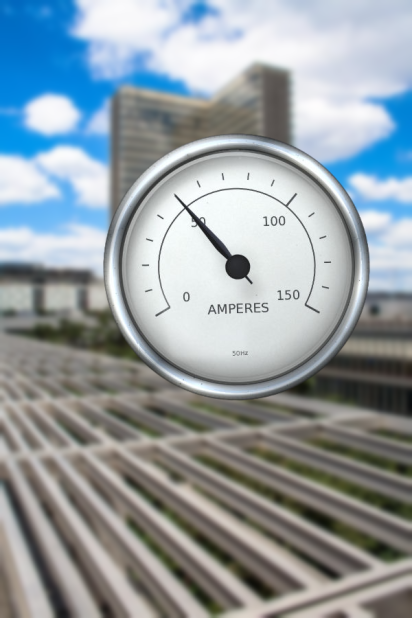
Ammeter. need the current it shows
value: 50 A
